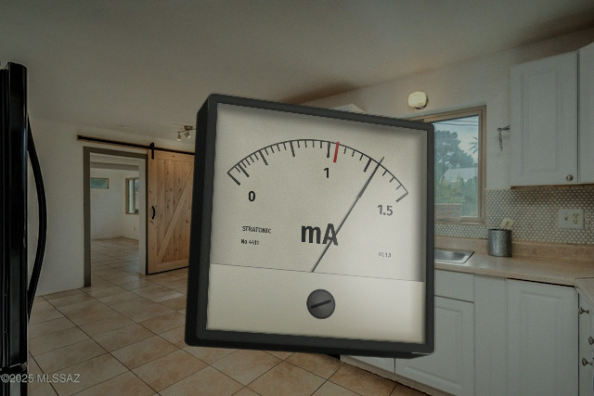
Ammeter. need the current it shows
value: 1.3 mA
